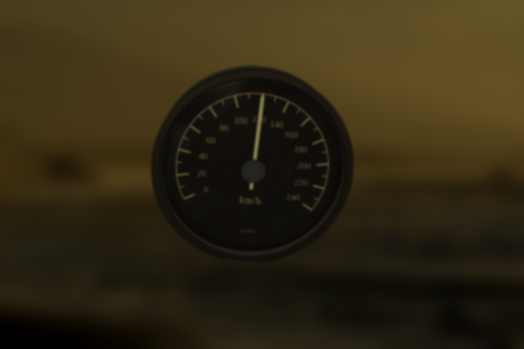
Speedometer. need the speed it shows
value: 120 km/h
